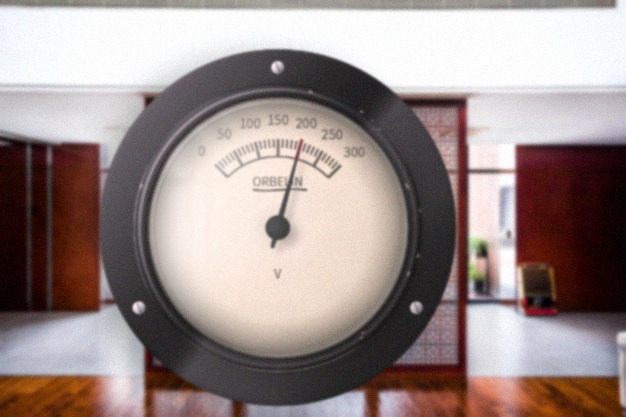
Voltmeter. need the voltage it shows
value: 200 V
